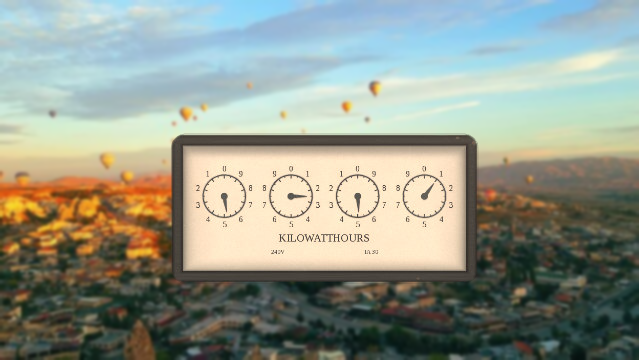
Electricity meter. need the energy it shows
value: 5251 kWh
